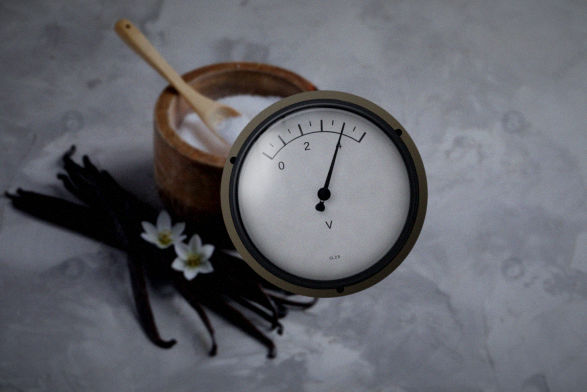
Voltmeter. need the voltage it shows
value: 4 V
